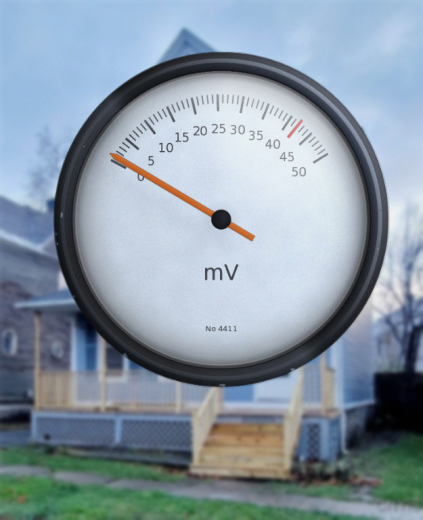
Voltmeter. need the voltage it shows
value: 1 mV
